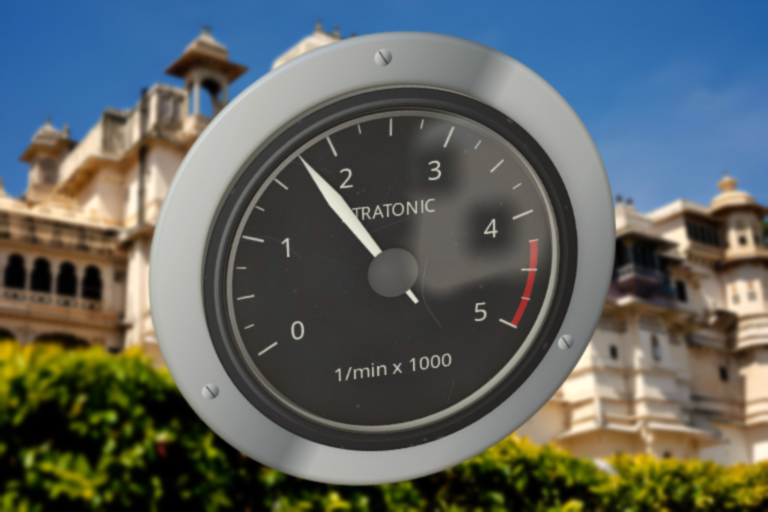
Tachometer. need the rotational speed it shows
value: 1750 rpm
